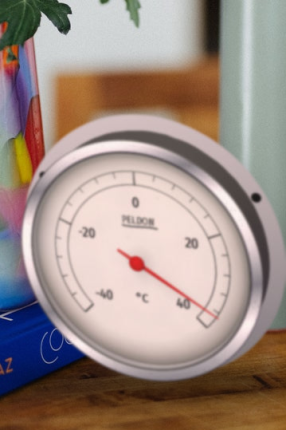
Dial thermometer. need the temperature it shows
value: 36 °C
